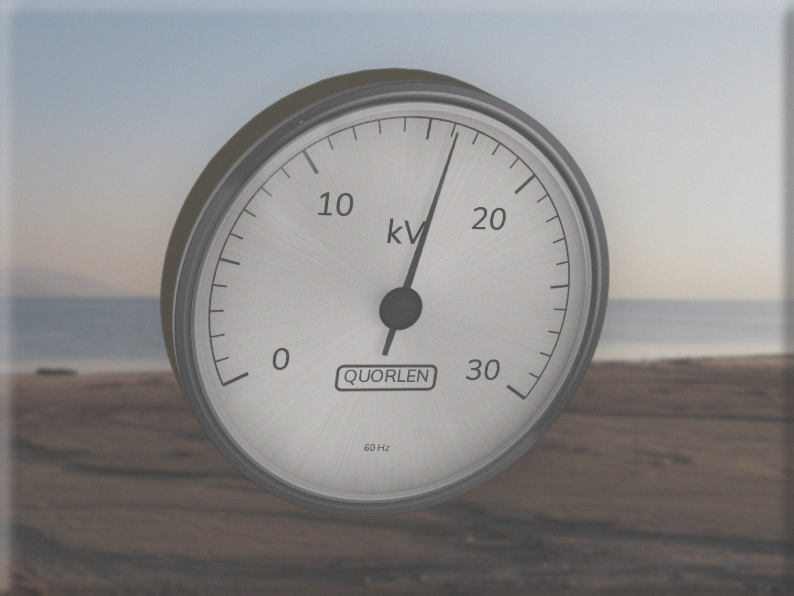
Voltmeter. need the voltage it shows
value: 16 kV
